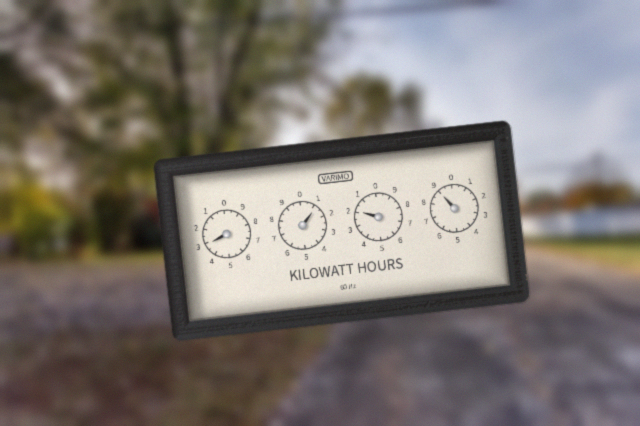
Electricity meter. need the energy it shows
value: 3119 kWh
